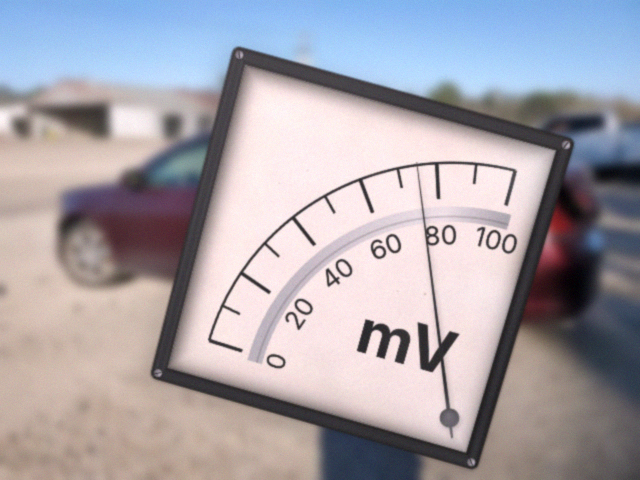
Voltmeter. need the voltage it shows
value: 75 mV
